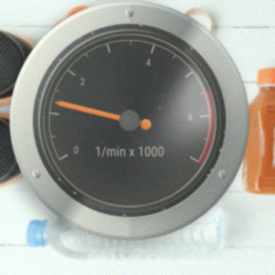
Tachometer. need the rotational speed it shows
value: 1250 rpm
